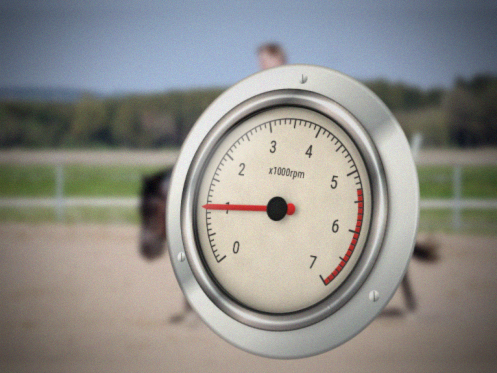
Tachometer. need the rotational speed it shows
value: 1000 rpm
